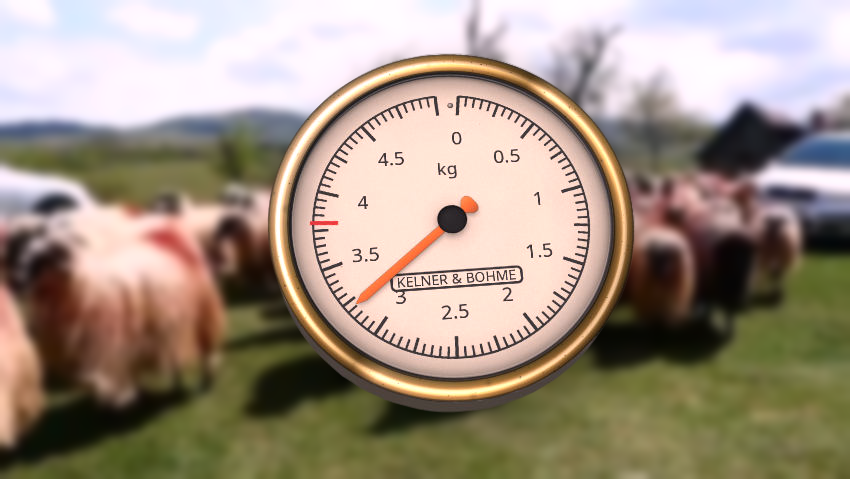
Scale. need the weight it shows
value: 3.2 kg
